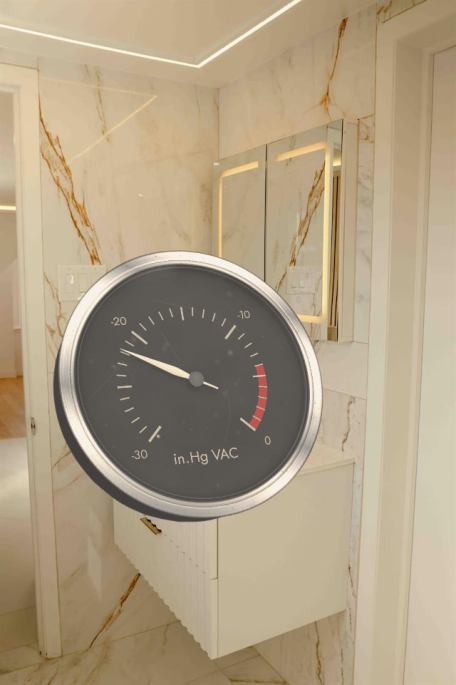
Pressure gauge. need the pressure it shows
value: -22 inHg
